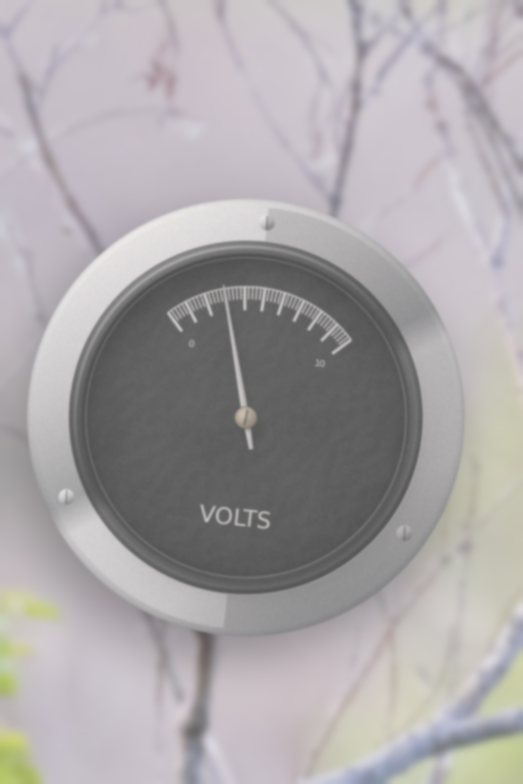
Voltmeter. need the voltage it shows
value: 3 V
